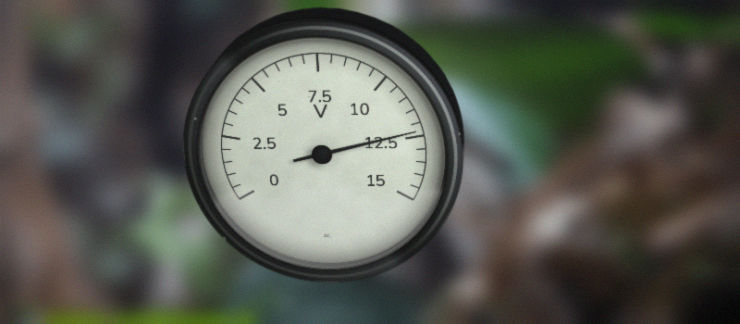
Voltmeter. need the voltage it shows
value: 12.25 V
